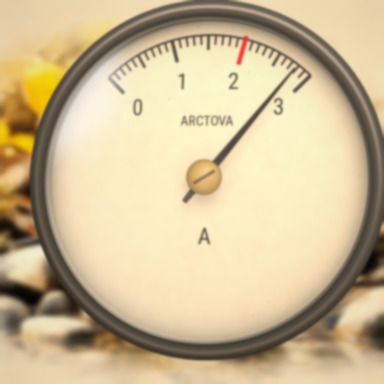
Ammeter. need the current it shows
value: 2.8 A
